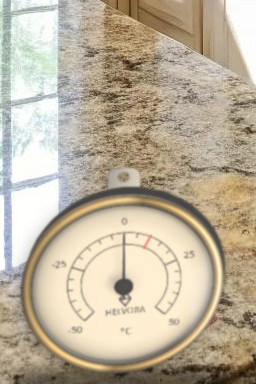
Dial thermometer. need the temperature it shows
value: 0 °C
